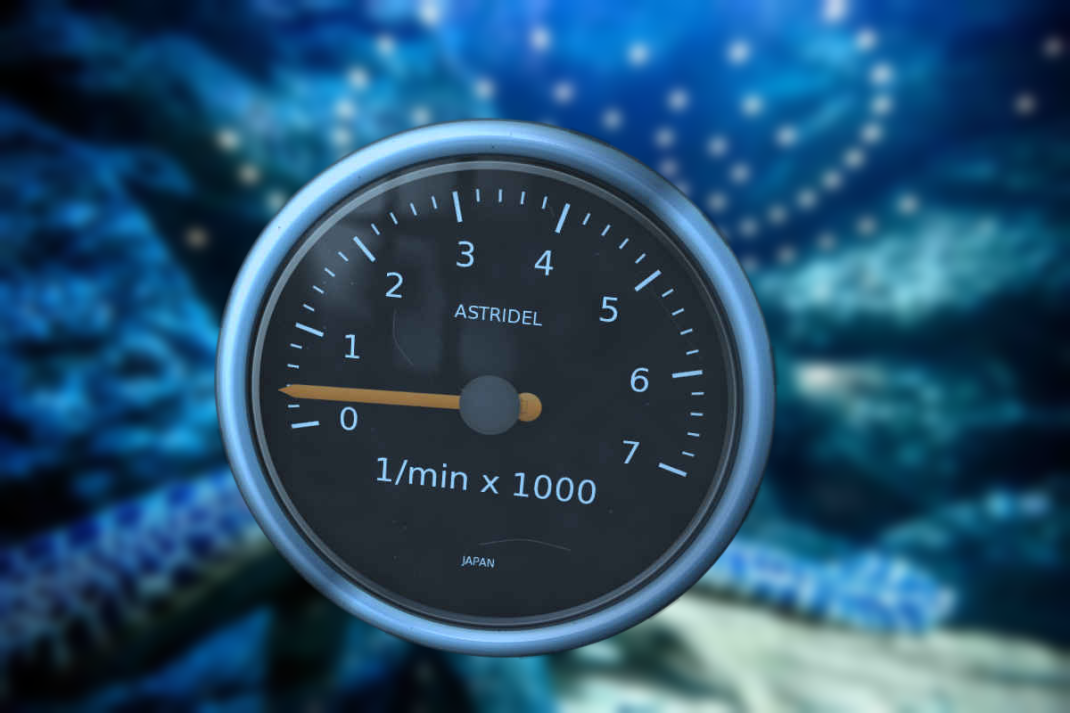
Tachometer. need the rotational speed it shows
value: 400 rpm
